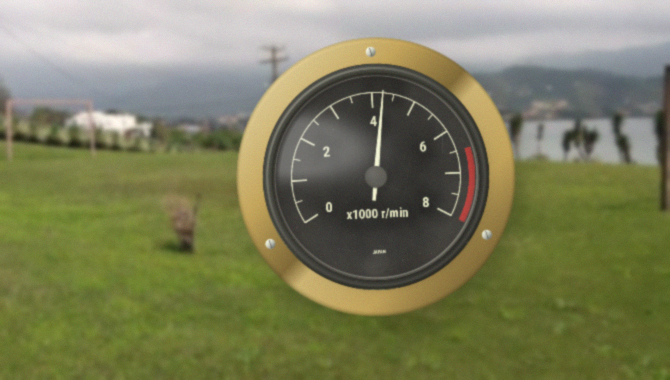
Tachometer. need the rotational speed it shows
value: 4250 rpm
